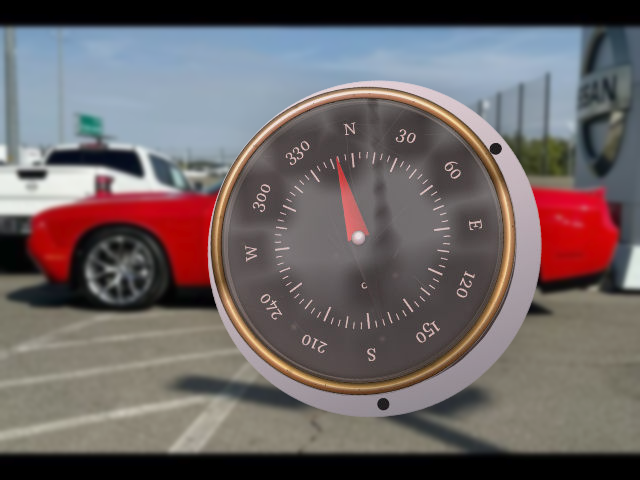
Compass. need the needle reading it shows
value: 350 °
